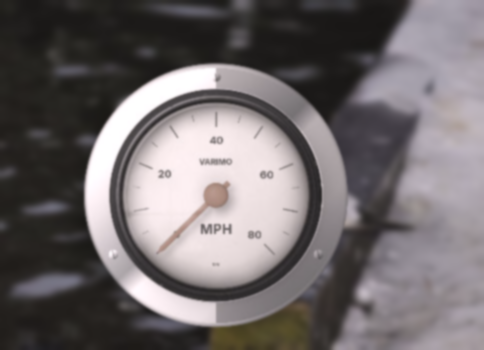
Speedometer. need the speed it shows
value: 0 mph
